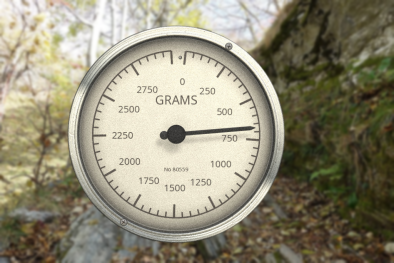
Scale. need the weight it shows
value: 675 g
